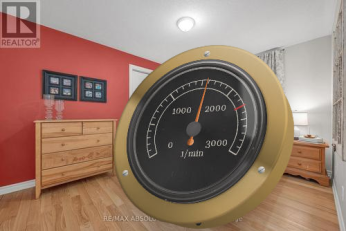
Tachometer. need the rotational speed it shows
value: 1600 rpm
